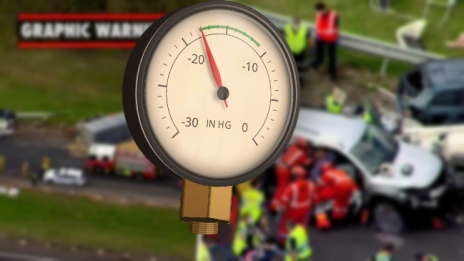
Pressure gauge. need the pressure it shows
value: -18 inHg
